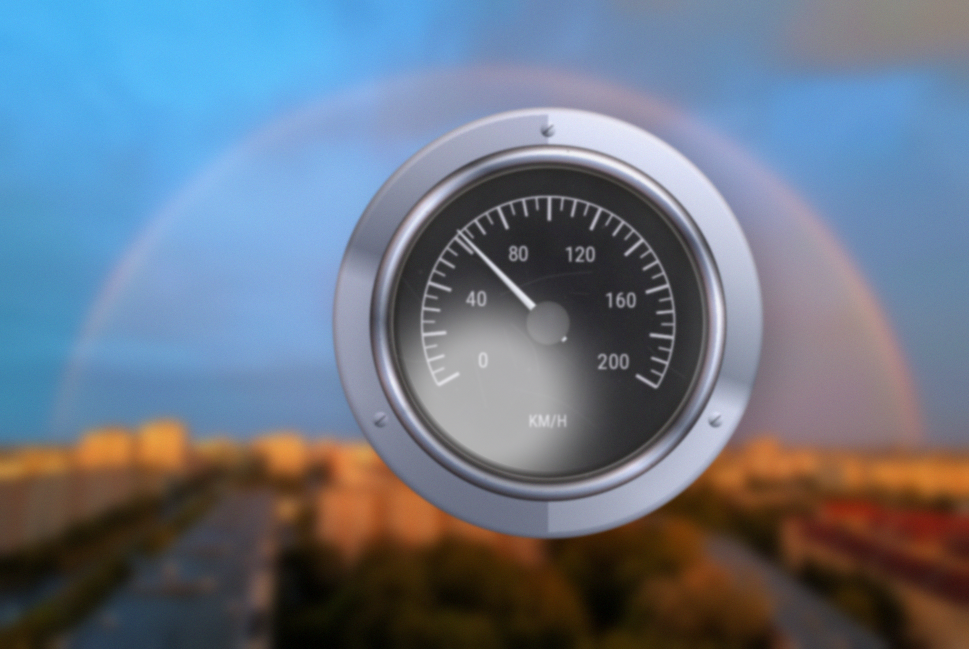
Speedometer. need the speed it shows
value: 62.5 km/h
